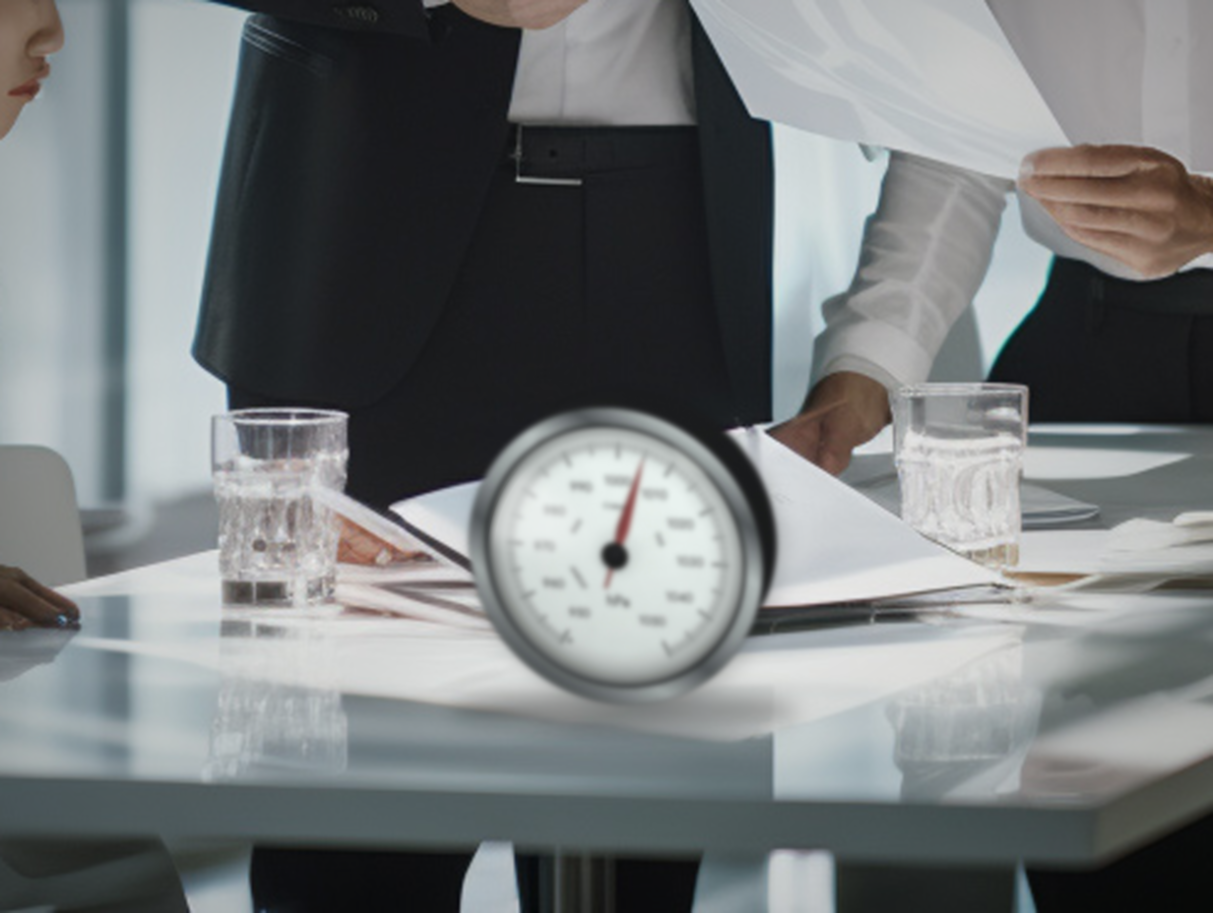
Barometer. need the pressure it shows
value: 1005 hPa
